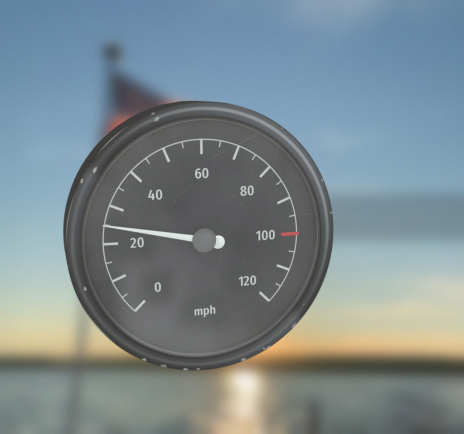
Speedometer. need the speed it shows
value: 25 mph
